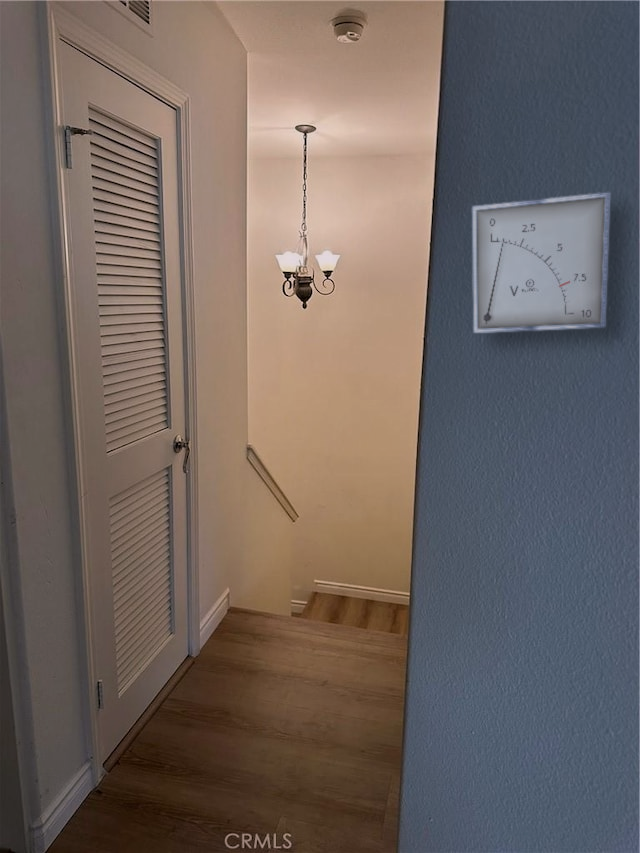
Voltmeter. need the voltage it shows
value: 1 V
